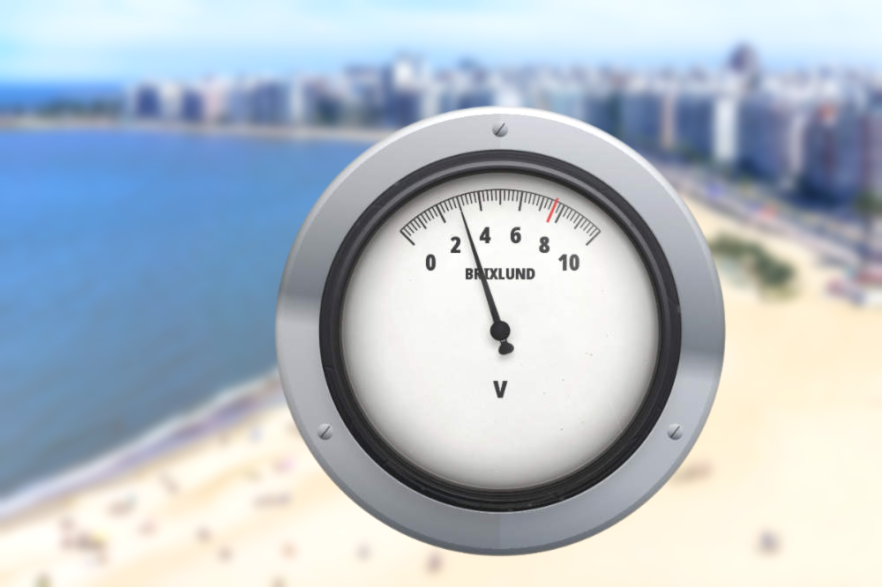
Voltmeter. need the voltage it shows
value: 3 V
